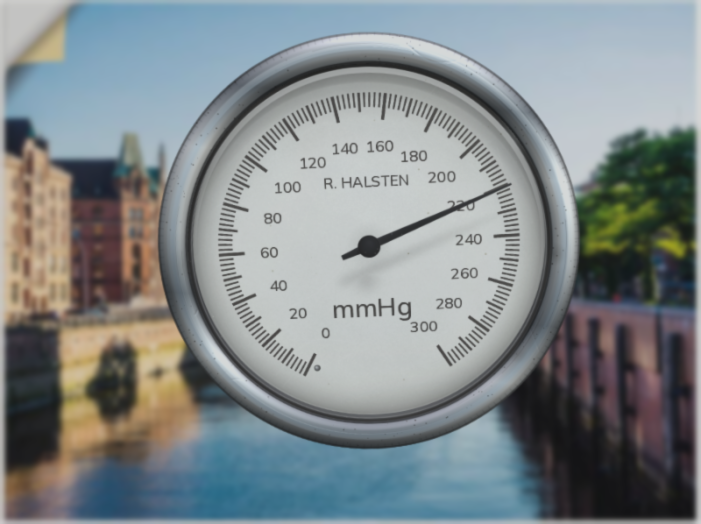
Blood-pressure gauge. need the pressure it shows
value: 220 mmHg
